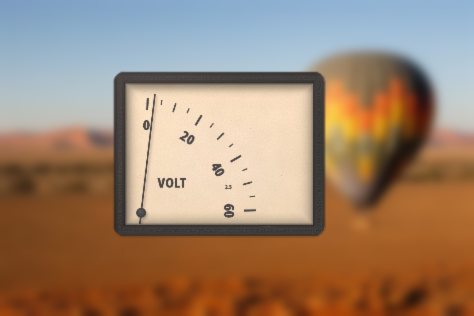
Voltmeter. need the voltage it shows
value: 2.5 V
